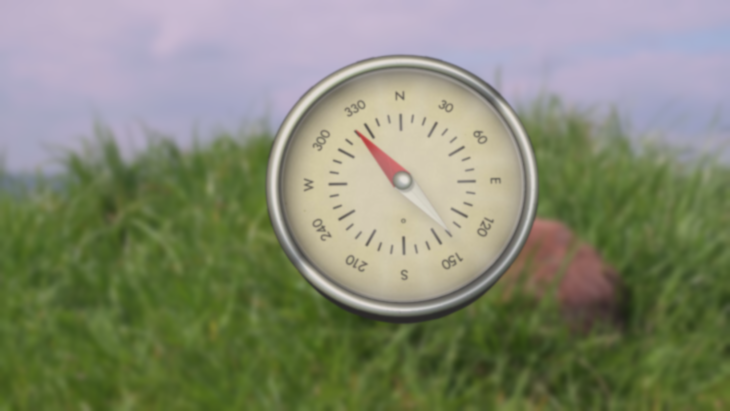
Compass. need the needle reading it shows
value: 320 °
